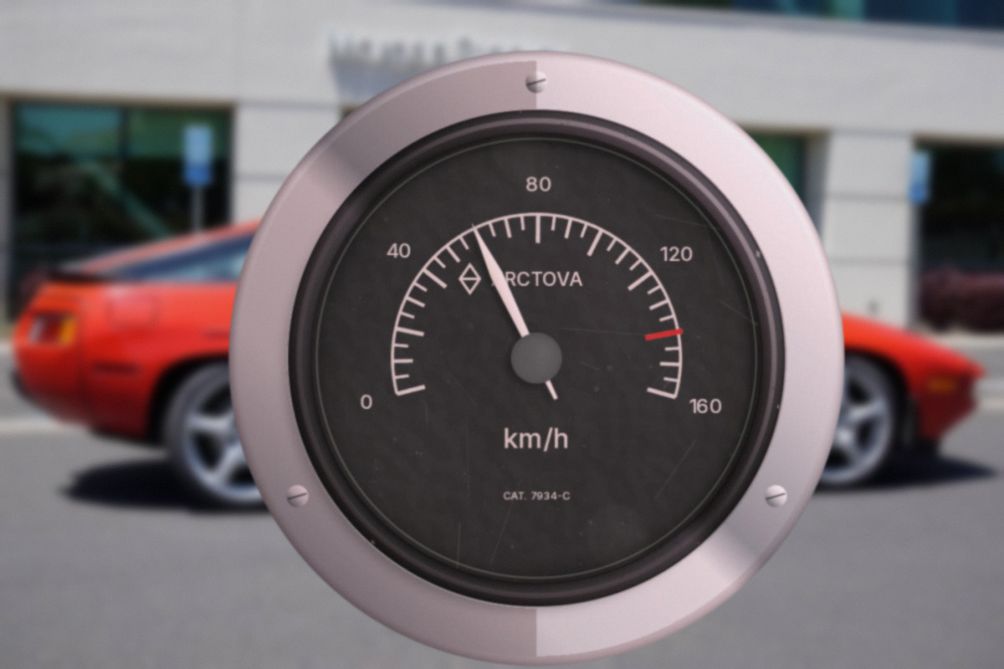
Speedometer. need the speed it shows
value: 60 km/h
